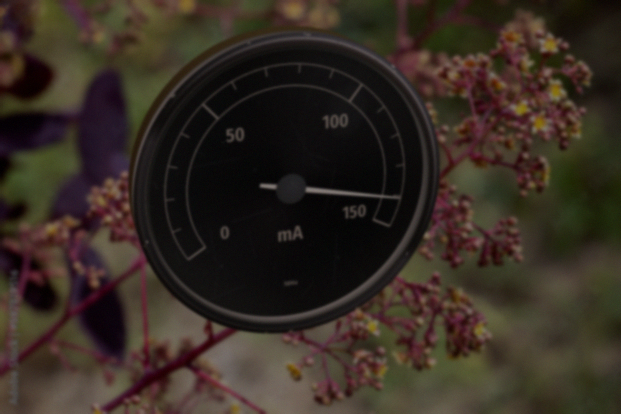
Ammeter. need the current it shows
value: 140 mA
